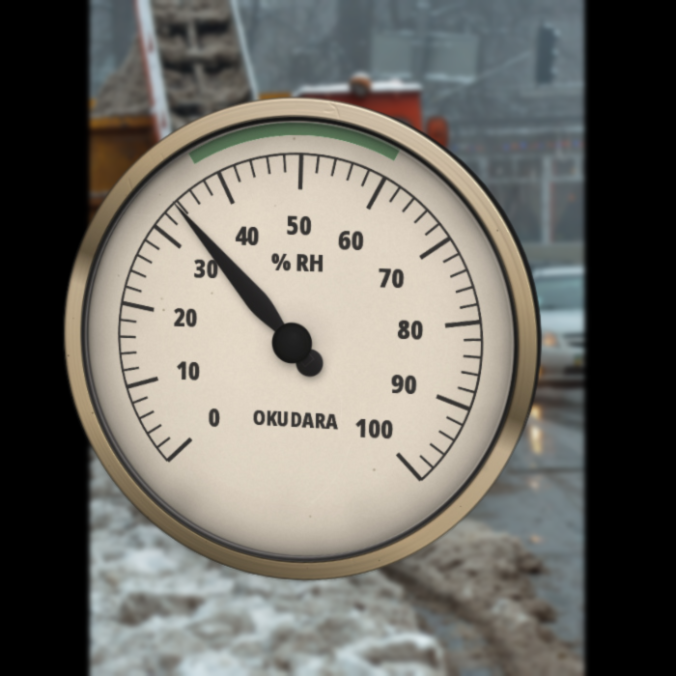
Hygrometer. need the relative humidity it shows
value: 34 %
